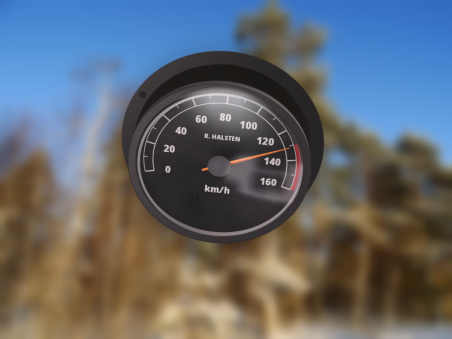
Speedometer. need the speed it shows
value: 130 km/h
